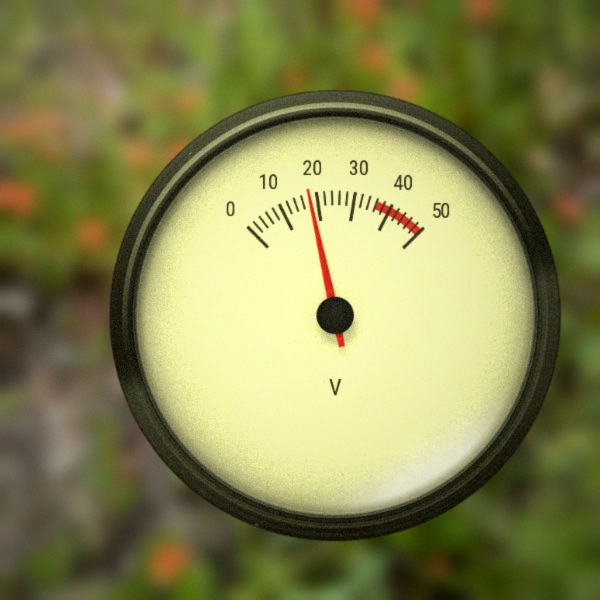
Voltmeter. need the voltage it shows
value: 18 V
